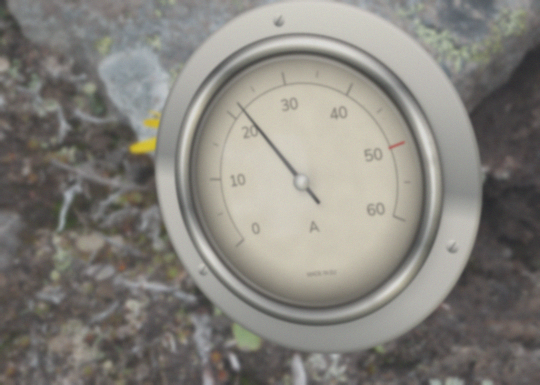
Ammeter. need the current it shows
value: 22.5 A
